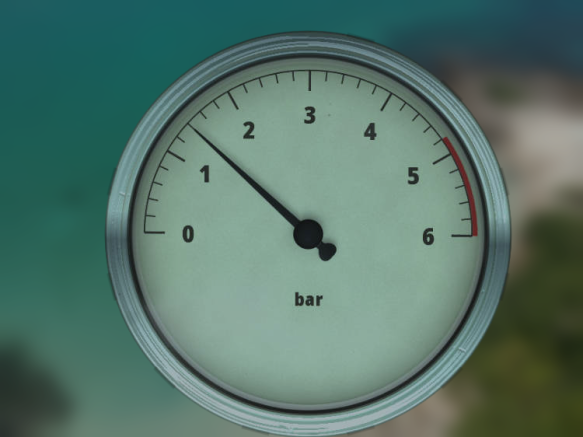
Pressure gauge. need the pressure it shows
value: 1.4 bar
